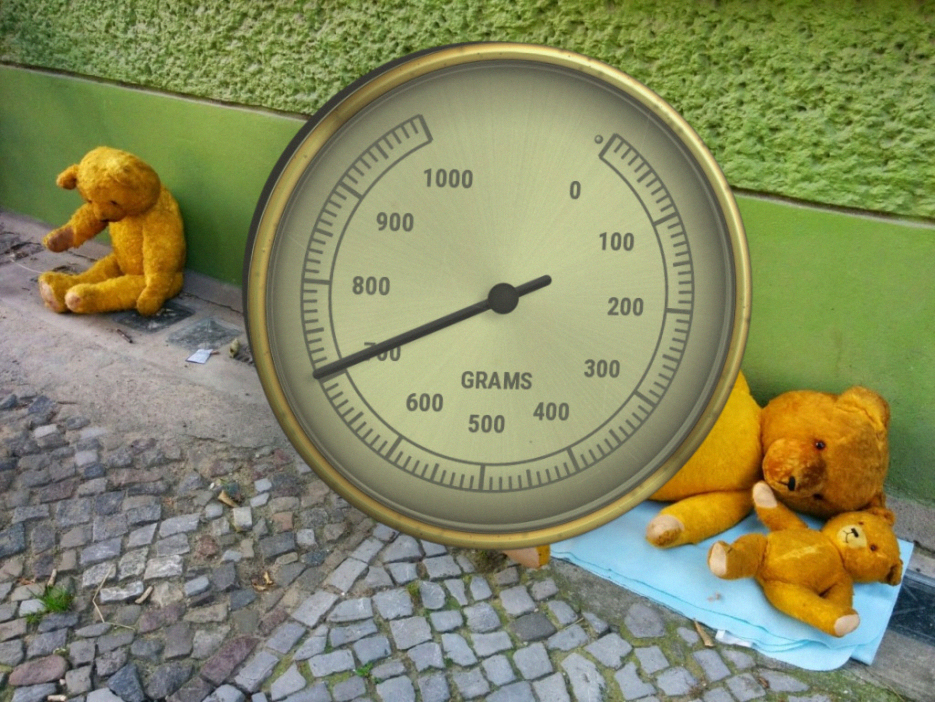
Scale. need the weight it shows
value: 710 g
